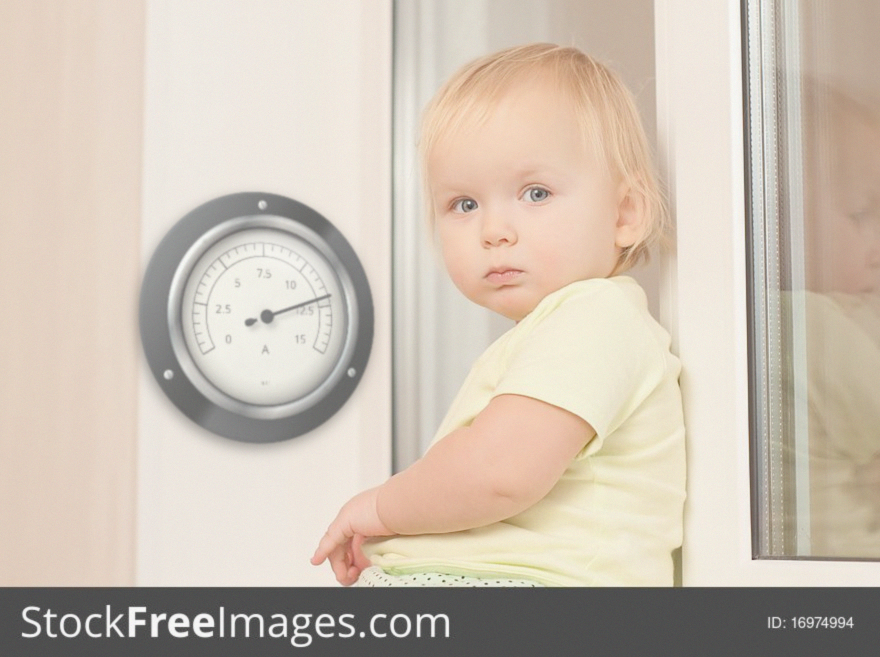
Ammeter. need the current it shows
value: 12 A
